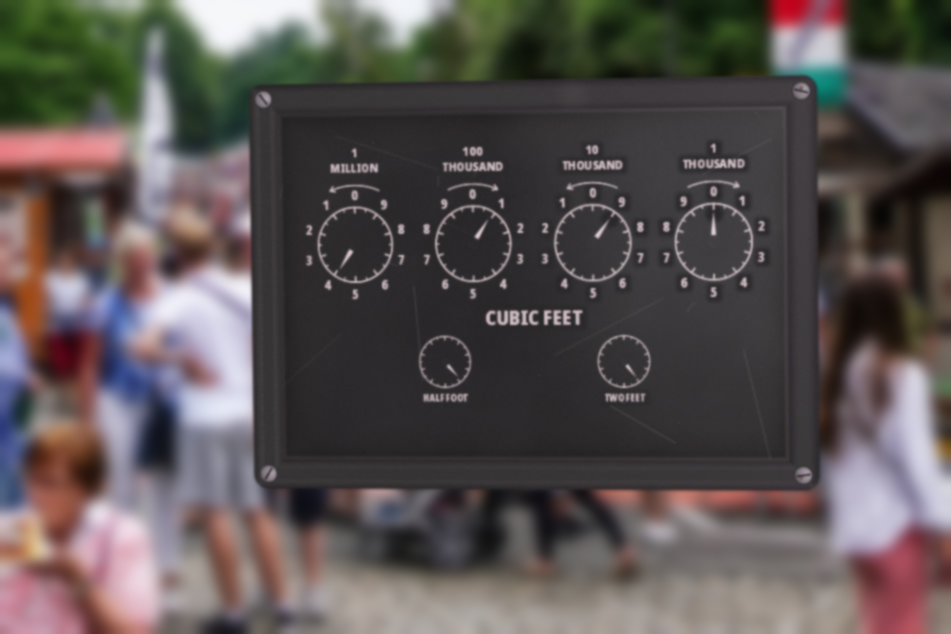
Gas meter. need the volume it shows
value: 409000 ft³
